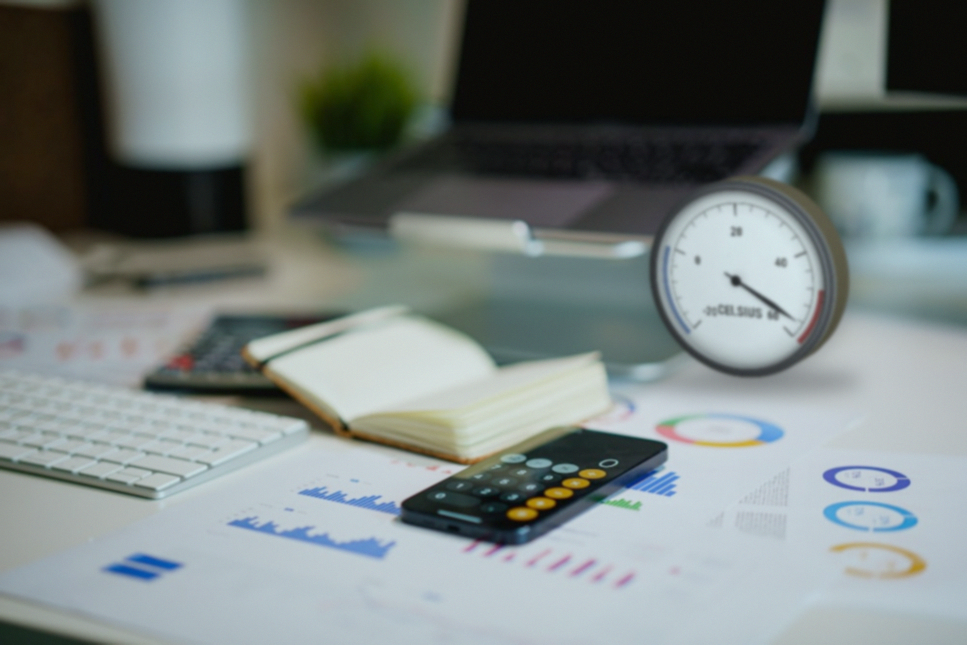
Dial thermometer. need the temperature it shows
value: 56 °C
